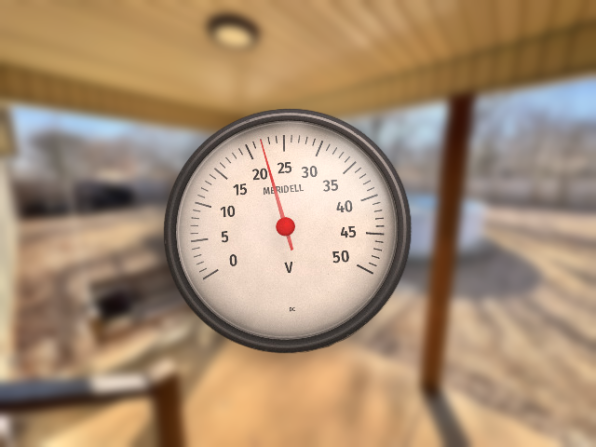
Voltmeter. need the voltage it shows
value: 22 V
